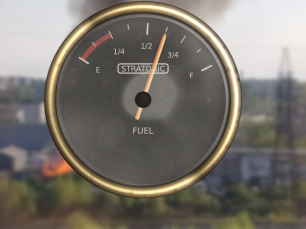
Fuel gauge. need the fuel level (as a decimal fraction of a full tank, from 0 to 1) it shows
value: 0.625
